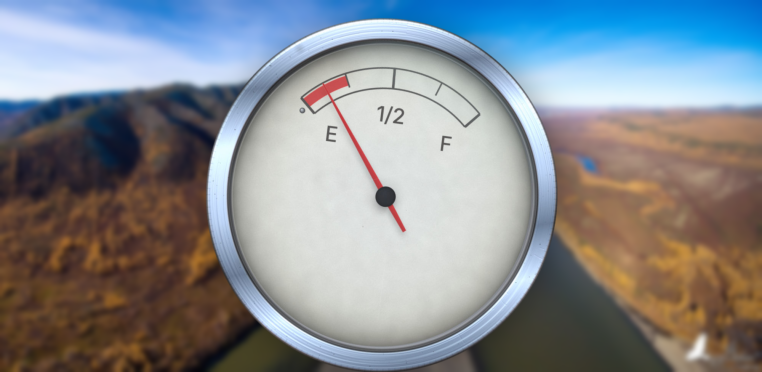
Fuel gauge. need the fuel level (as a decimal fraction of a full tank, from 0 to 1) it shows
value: 0.125
